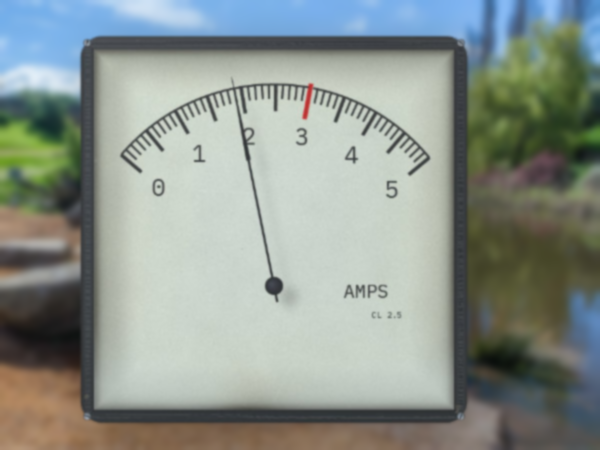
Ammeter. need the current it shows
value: 1.9 A
